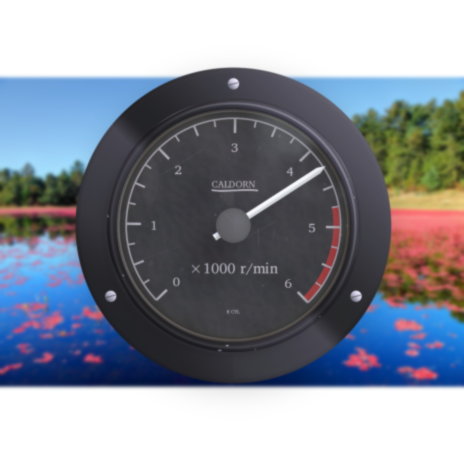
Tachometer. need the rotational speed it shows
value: 4250 rpm
